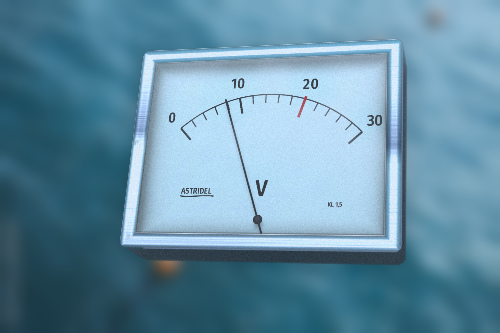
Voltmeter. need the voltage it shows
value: 8 V
